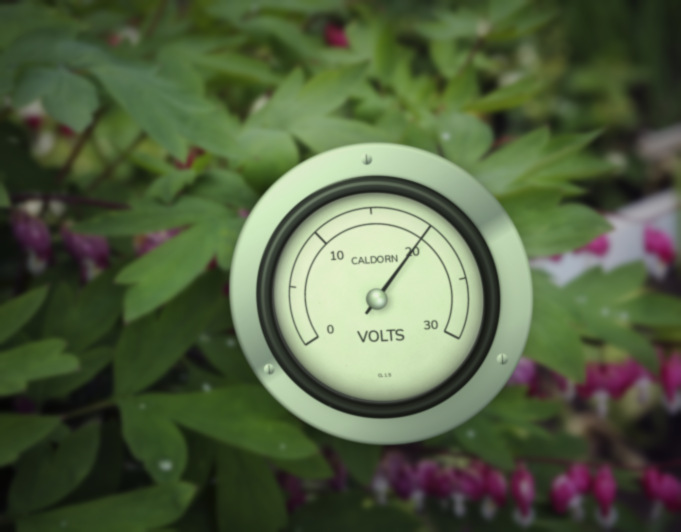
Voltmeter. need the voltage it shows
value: 20 V
